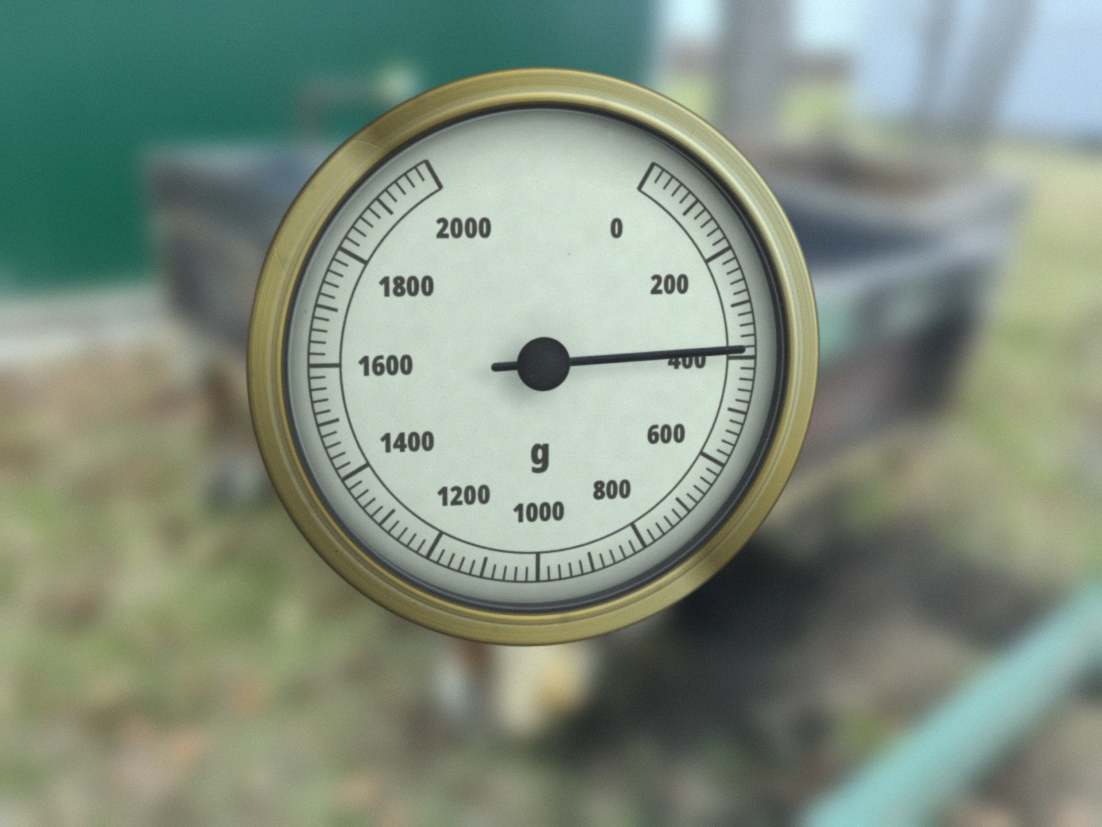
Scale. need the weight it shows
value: 380 g
